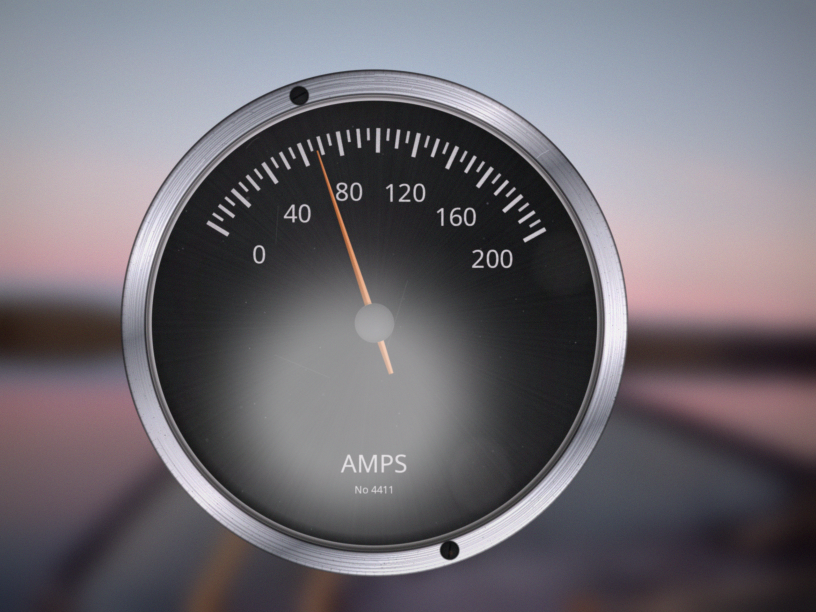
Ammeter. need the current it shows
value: 67.5 A
